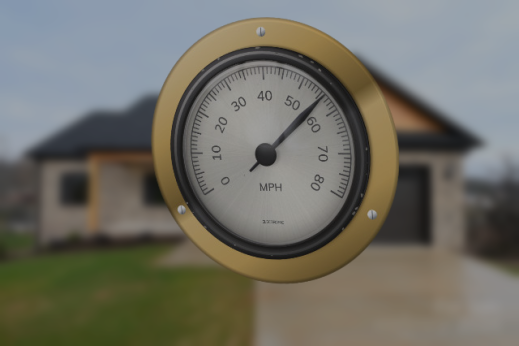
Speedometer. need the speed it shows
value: 56 mph
